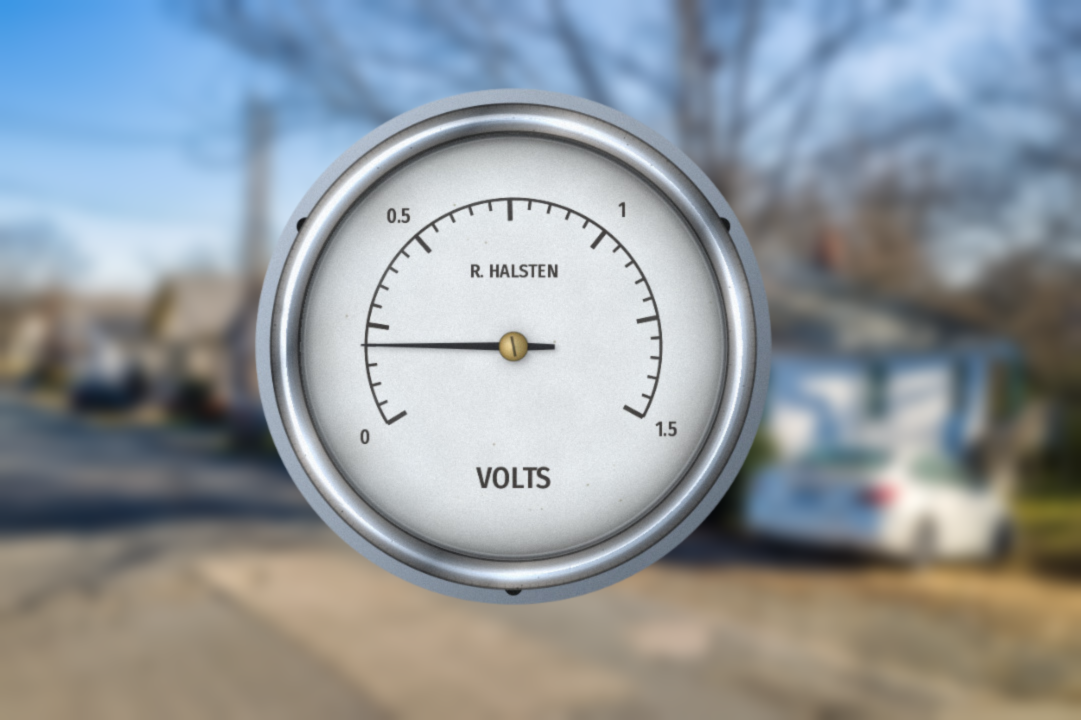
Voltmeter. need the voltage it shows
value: 0.2 V
